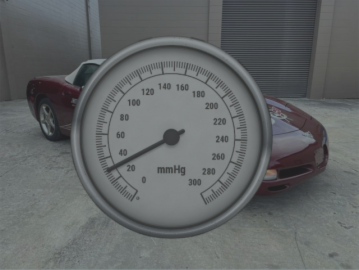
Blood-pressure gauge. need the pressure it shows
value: 30 mmHg
